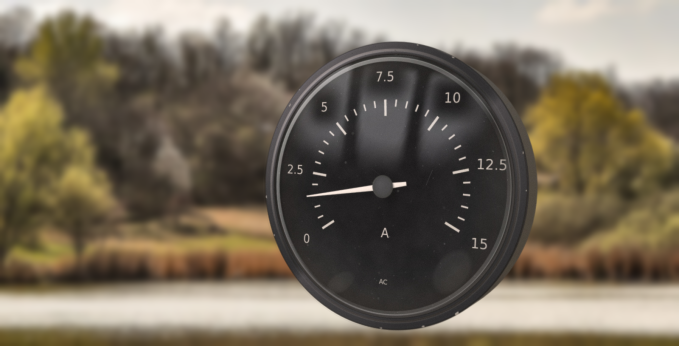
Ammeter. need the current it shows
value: 1.5 A
